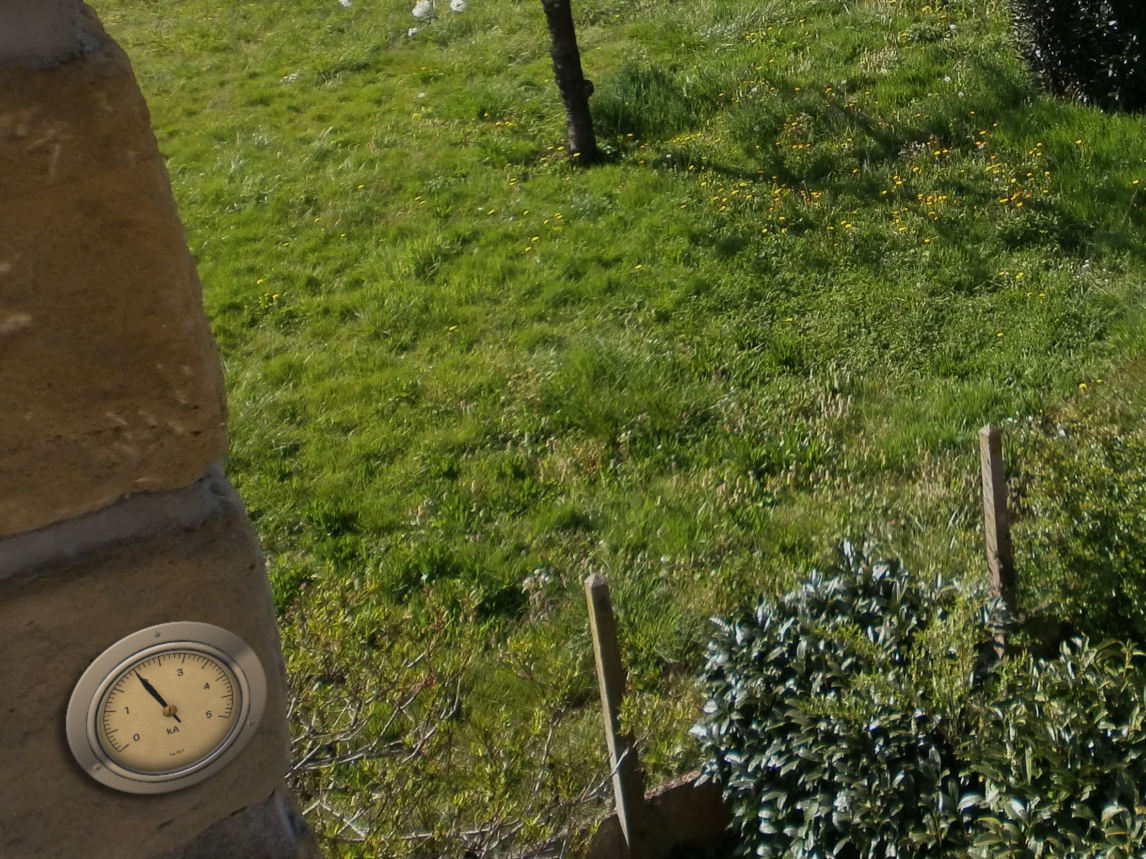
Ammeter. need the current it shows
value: 2 kA
